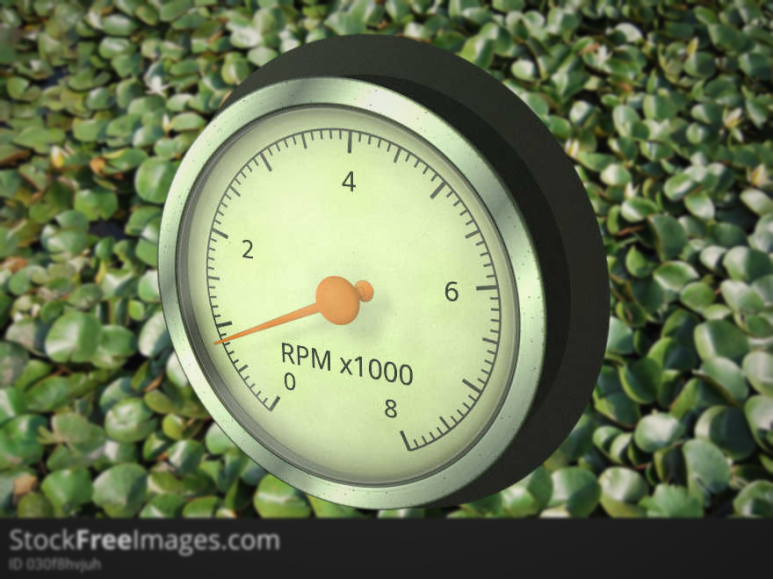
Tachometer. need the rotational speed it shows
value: 850 rpm
